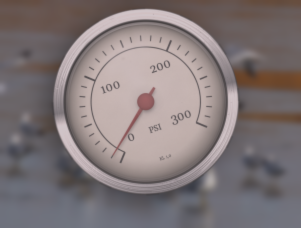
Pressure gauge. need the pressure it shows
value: 10 psi
